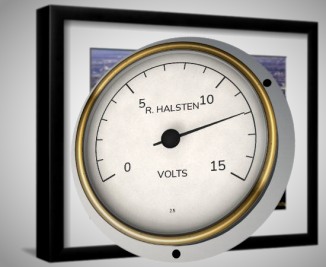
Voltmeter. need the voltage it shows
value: 12 V
